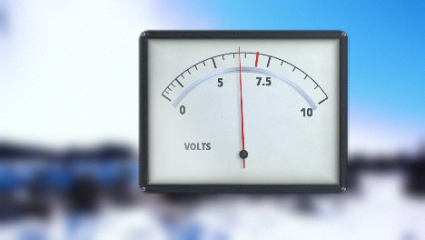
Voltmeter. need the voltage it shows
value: 6.25 V
